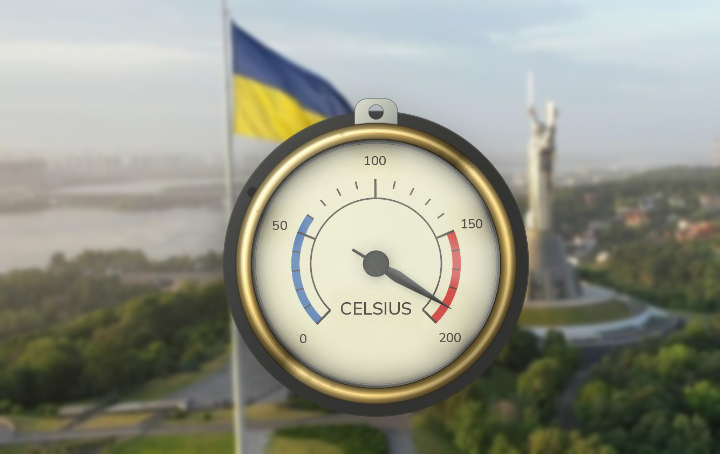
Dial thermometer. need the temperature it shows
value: 190 °C
